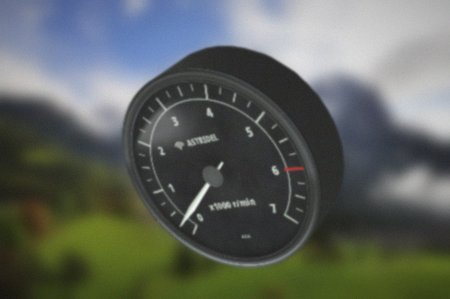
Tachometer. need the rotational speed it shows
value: 250 rpm
